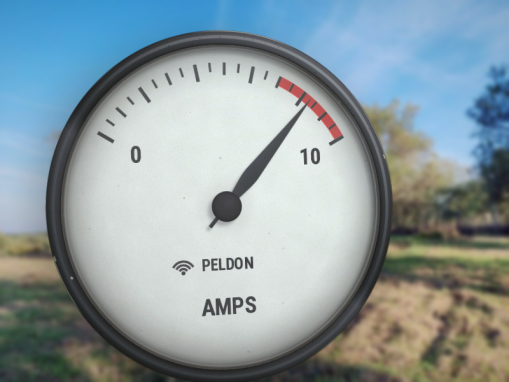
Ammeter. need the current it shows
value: 8.25 A
